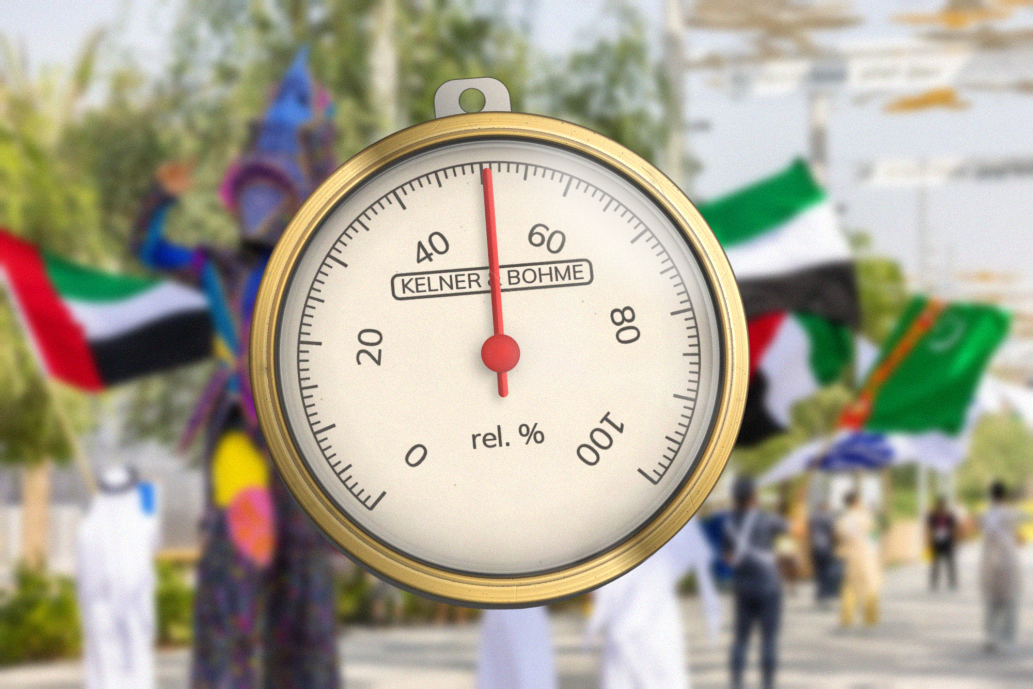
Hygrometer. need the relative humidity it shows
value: 50.5 %
